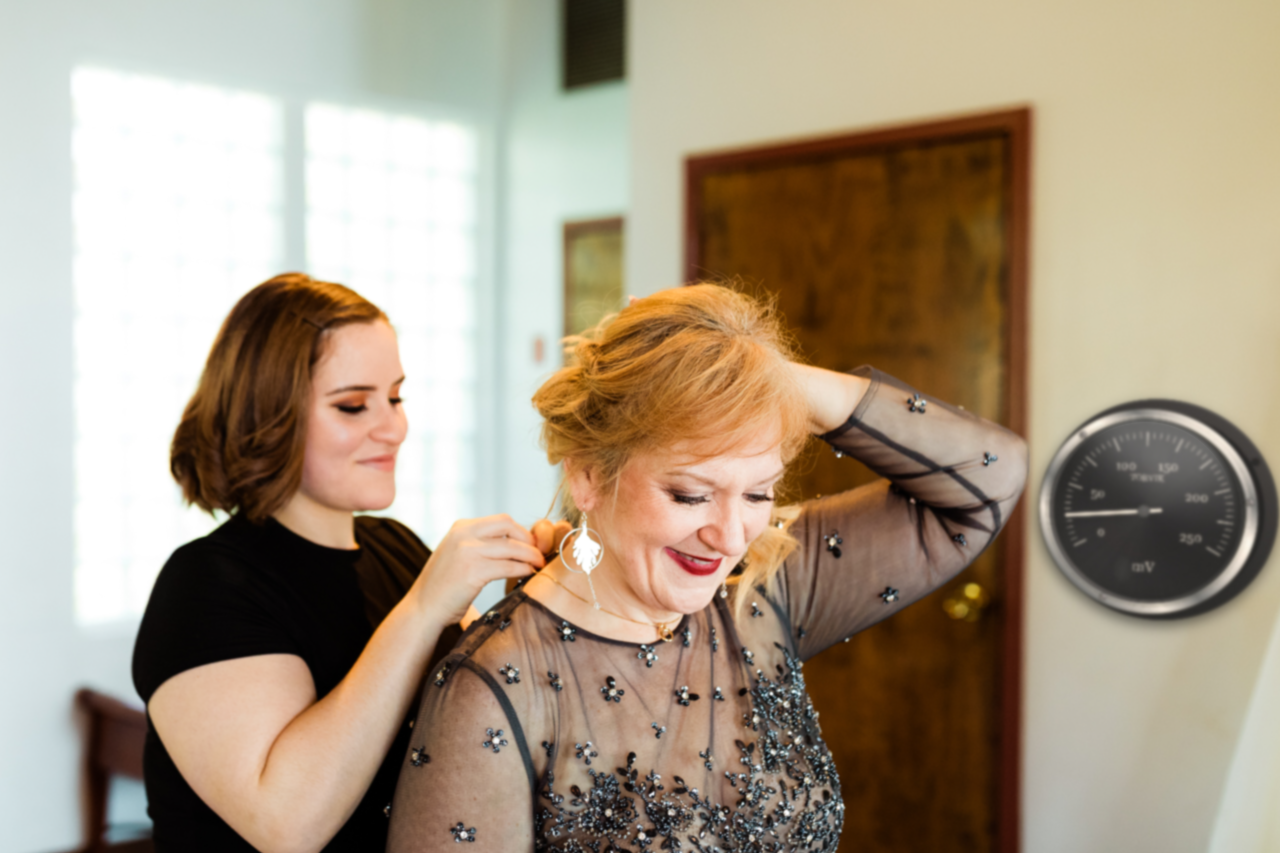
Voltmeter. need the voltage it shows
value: 25 mV
